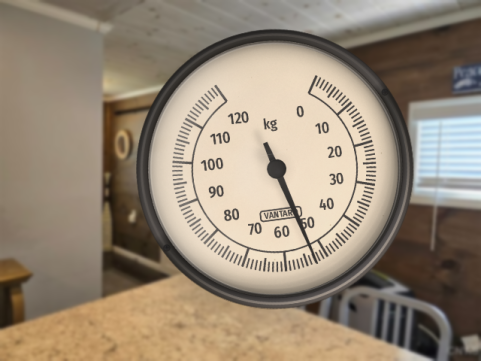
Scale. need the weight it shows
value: 53 kg
